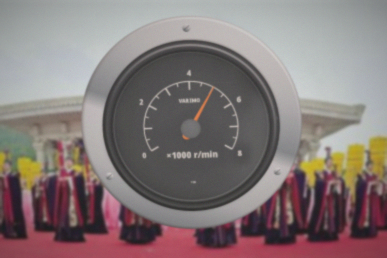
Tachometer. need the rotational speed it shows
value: 5000 rpm
